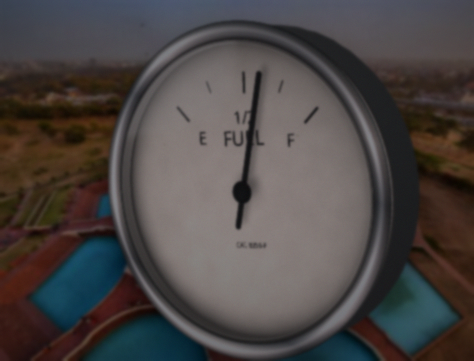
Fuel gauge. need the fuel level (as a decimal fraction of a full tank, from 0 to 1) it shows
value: 0.625
